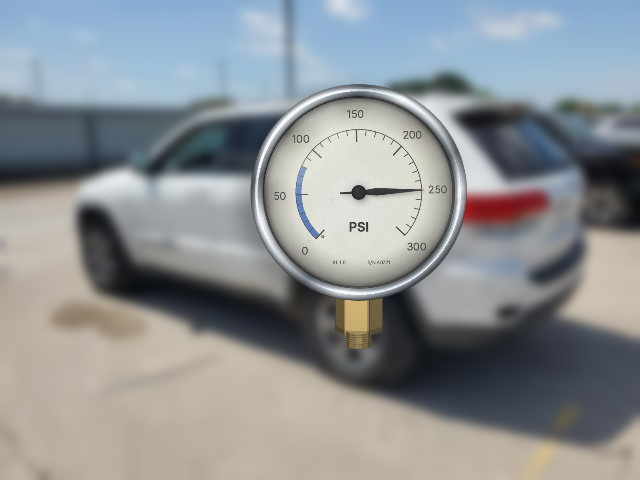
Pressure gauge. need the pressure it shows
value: 250 psi
